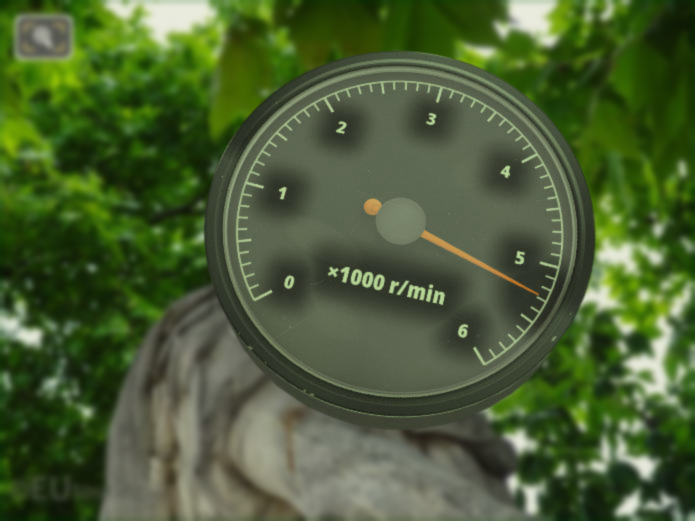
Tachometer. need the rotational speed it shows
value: 5300 rpm
